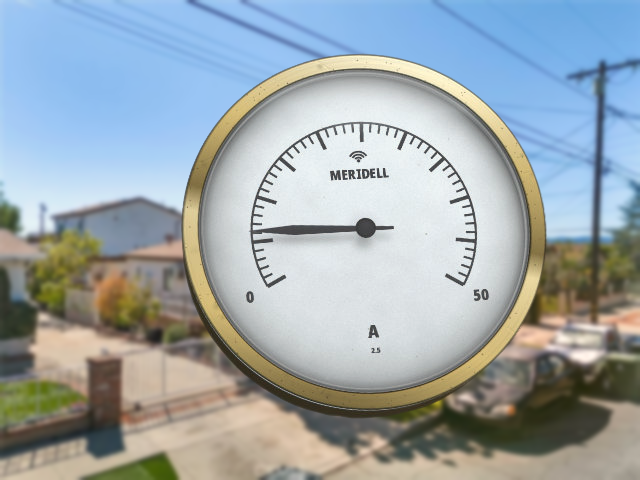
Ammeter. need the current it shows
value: 6 A
